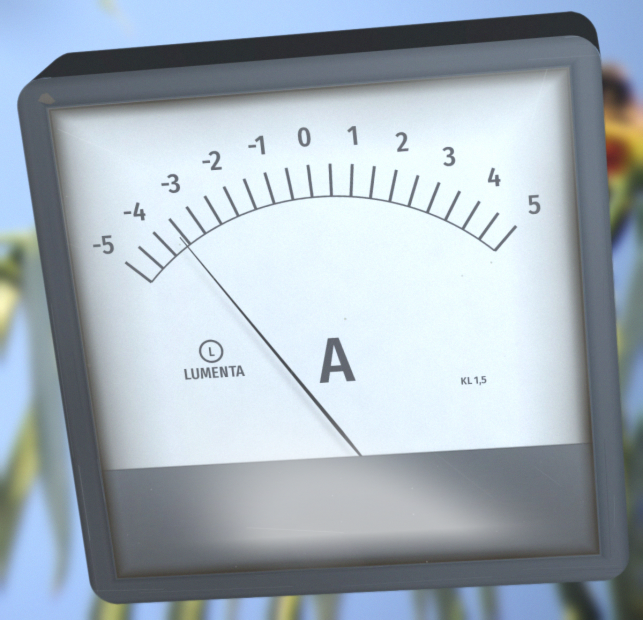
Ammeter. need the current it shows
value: -3.5 A
